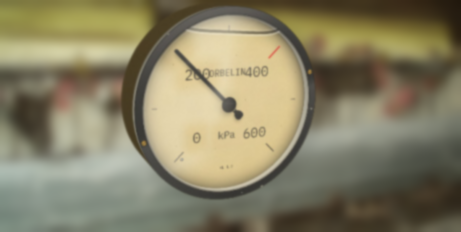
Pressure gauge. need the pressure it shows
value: 200 kPa
